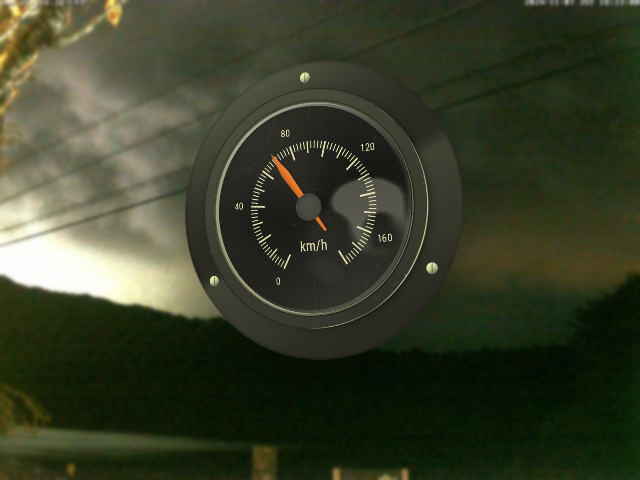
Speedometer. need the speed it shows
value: 70 km/h
